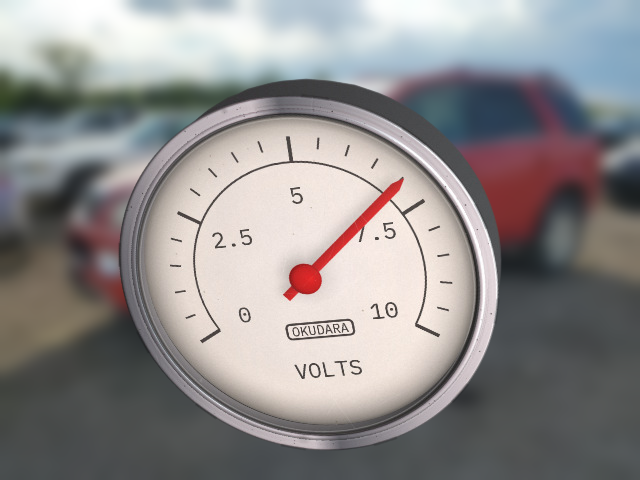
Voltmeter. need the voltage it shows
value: 7 V
